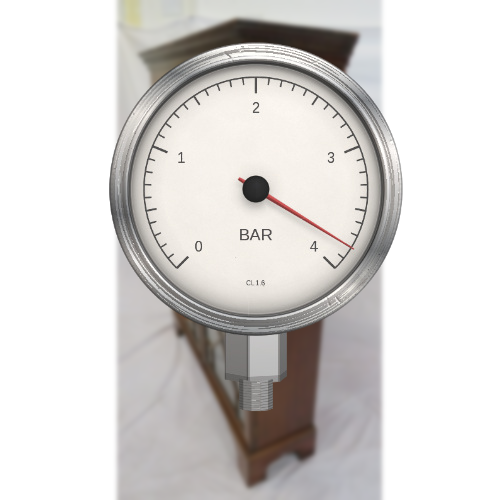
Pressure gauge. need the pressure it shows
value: 3.8 bar
